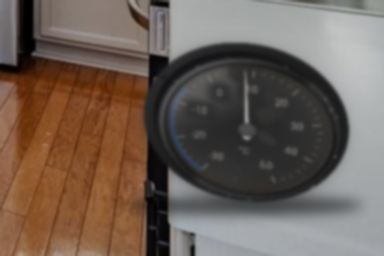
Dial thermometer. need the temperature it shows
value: 8 °C
